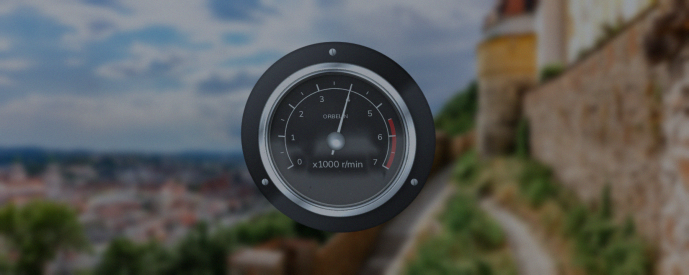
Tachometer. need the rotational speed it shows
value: 4000 rpm
